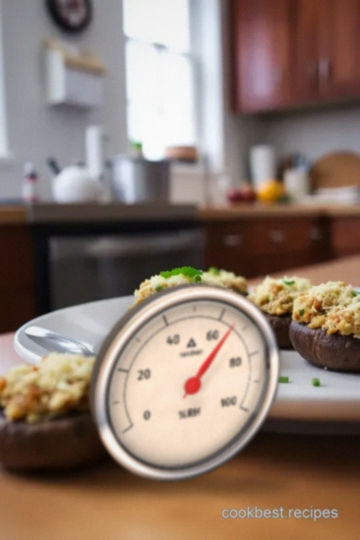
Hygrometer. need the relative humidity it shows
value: 65 %
